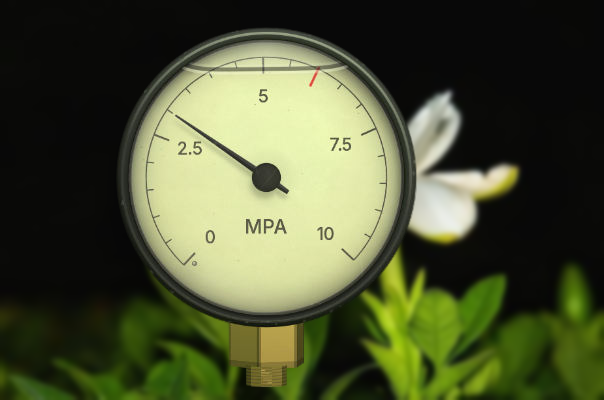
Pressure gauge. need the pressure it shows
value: 3 MPa
